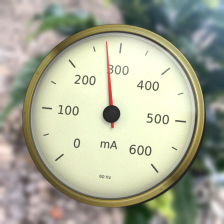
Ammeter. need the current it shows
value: 275 mA
